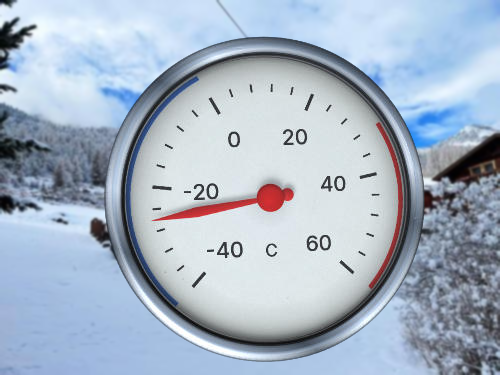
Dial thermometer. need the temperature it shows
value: -26 °C
